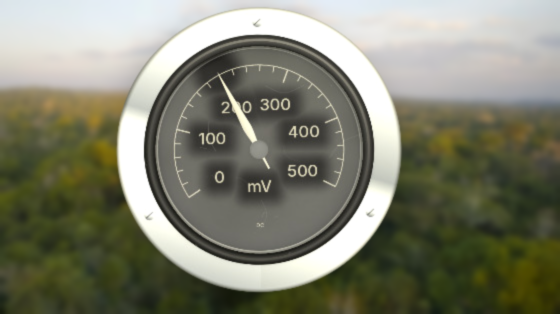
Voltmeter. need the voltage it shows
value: 200 mV
